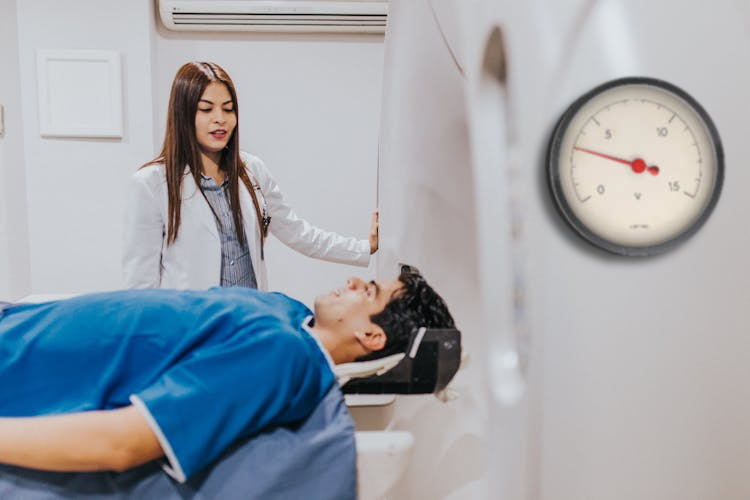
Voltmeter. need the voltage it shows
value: 3 V
